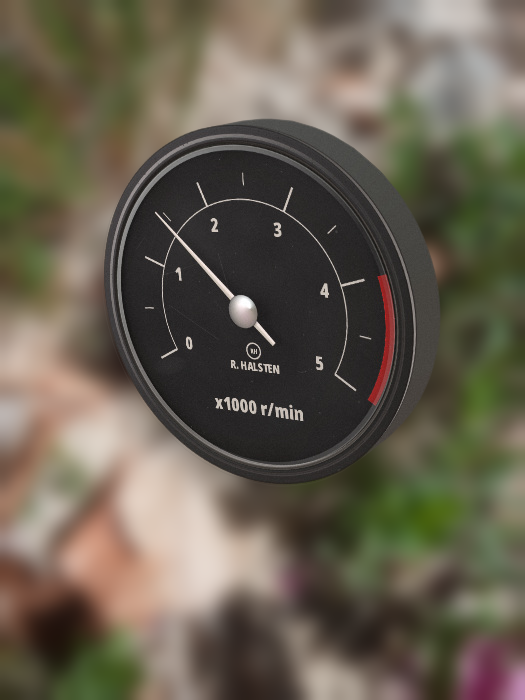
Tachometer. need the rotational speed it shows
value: 1500 rpm
